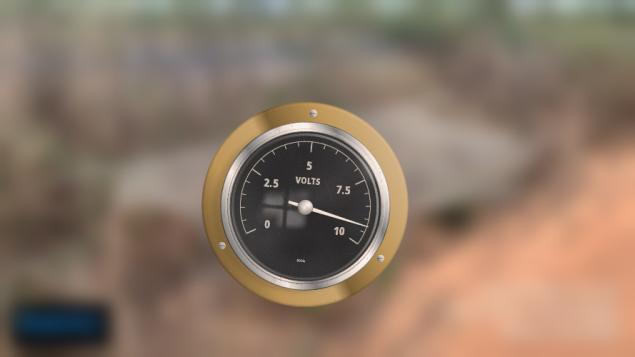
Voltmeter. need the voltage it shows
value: 9.25 V
